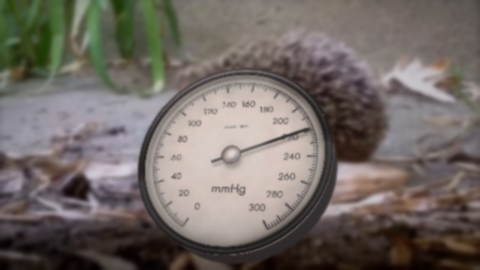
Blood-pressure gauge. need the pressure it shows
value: 220 mmHg
